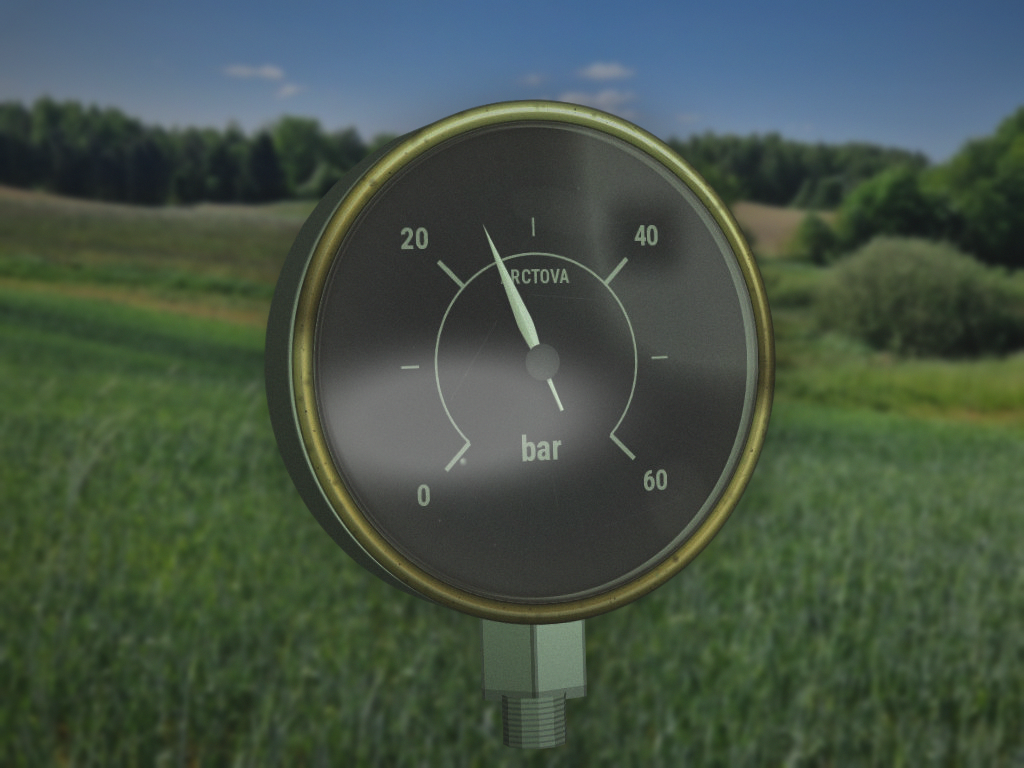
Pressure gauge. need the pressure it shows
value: 25 bar
